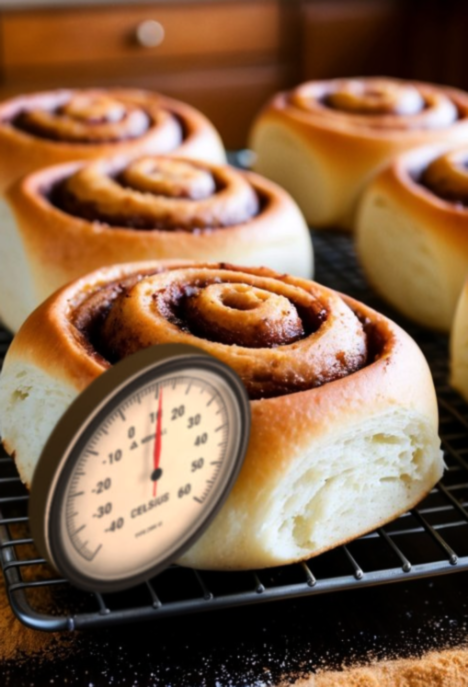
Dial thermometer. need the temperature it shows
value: 10 °C
